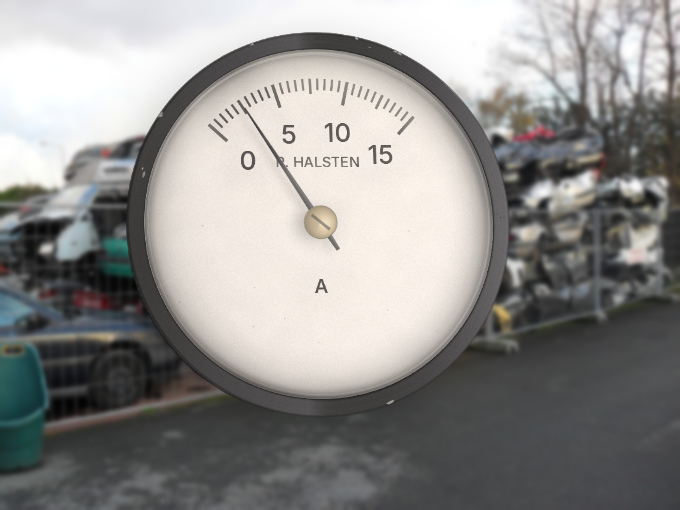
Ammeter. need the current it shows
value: 2.5 A
